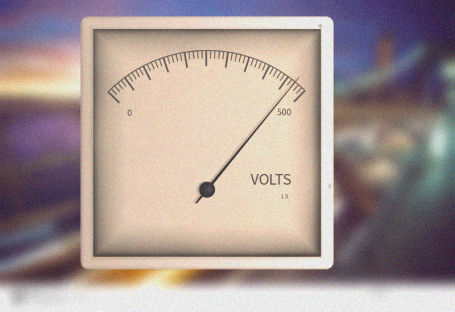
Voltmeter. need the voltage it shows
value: 470 V
